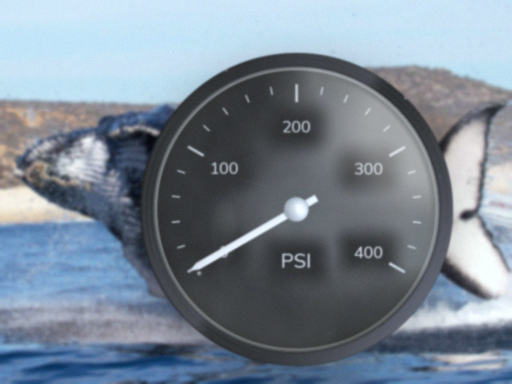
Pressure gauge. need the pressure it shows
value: 0 psi
